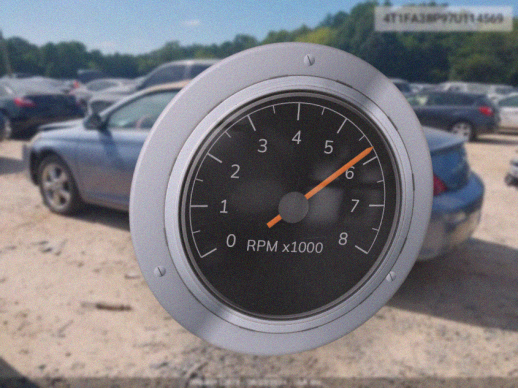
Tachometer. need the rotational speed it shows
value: 5750 rpm
